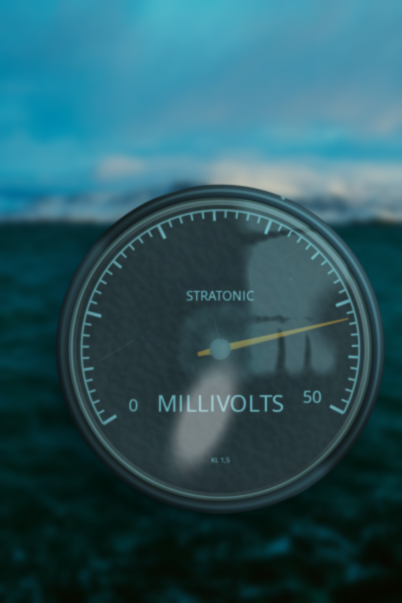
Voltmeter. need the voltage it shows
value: 41.5 mV
